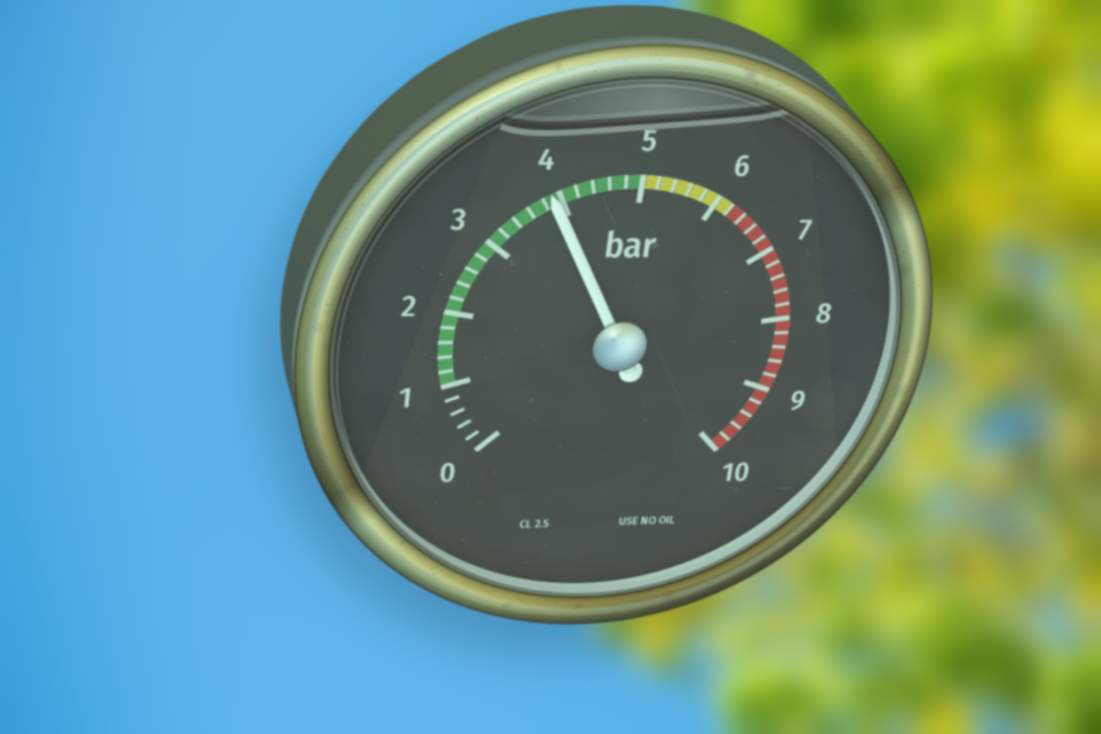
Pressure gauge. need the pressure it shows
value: 3.9 bar
